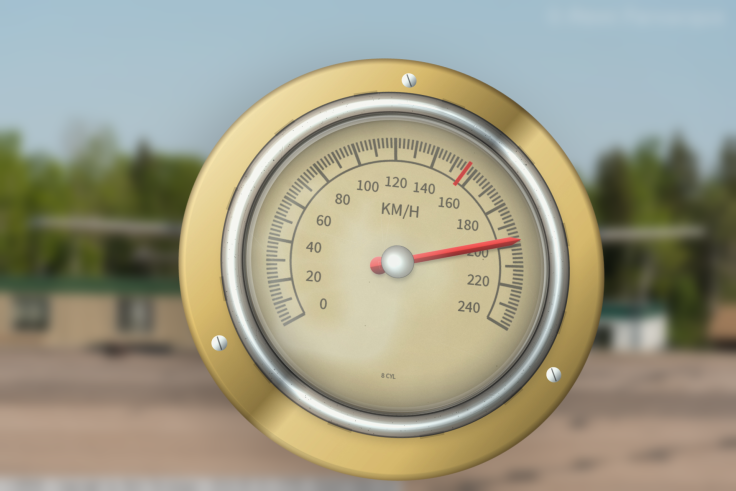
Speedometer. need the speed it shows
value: 198 km/h
